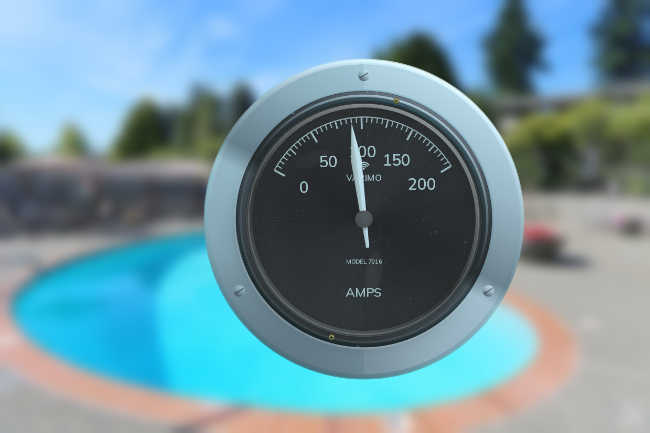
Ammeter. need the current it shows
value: 90 A
